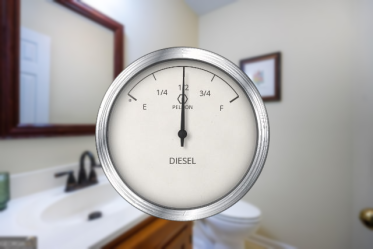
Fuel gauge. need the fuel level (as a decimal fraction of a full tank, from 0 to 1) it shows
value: 0.5
